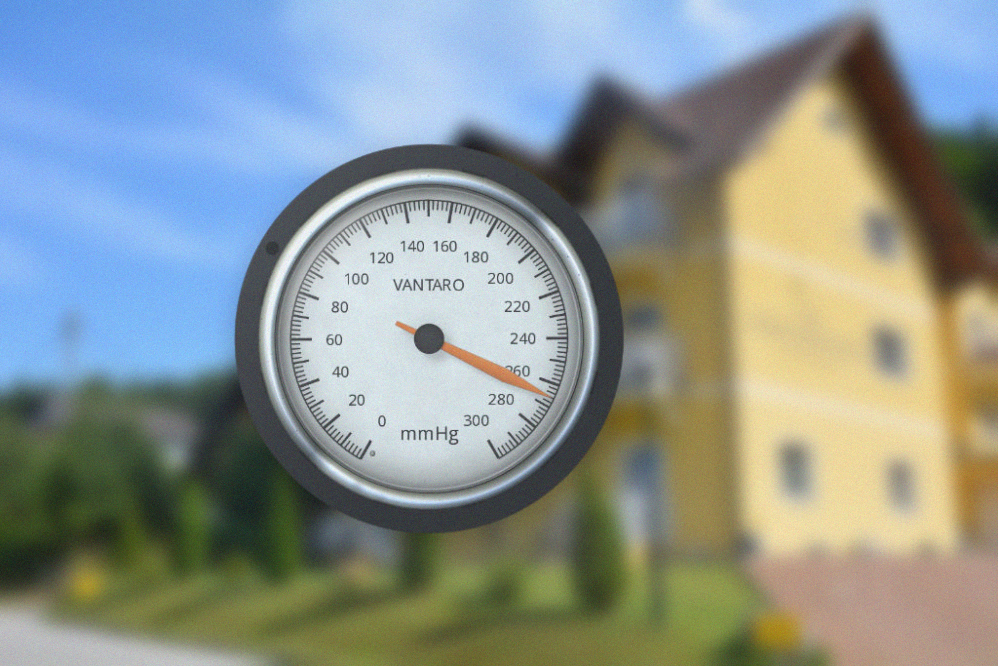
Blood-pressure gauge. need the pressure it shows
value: 266 mmHg
